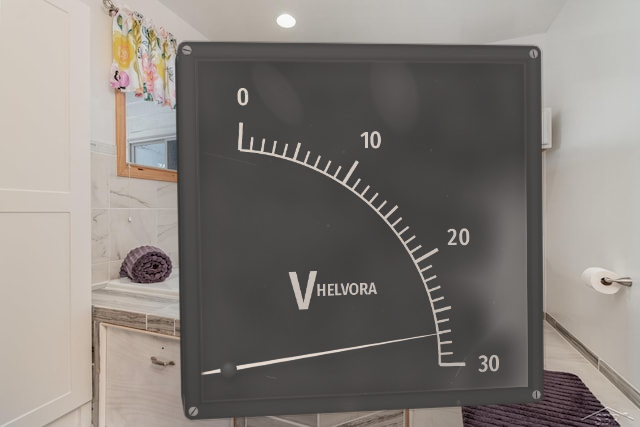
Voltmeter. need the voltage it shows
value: 27 V
